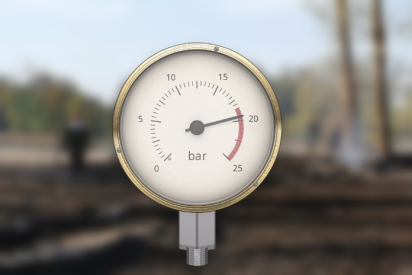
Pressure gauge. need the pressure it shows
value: 19.5 bar
